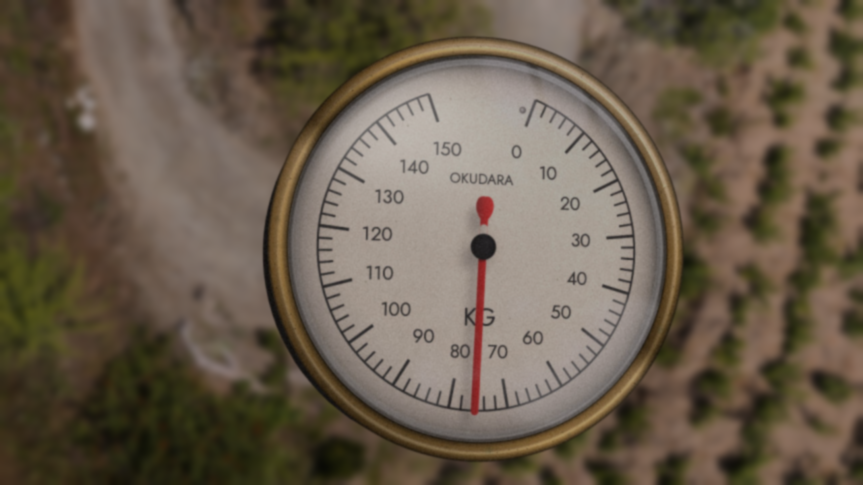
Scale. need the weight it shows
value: 76 kg
